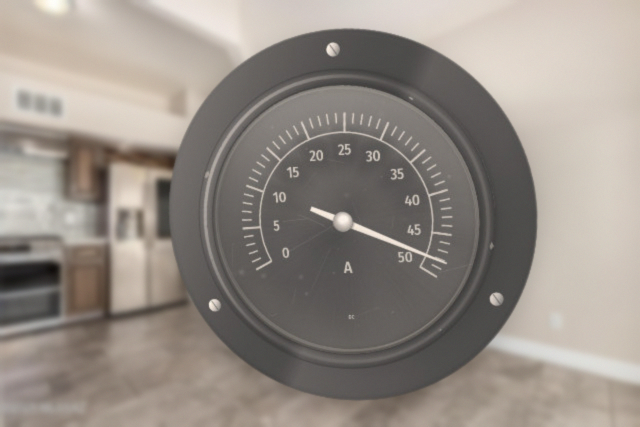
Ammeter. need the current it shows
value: 48 A
